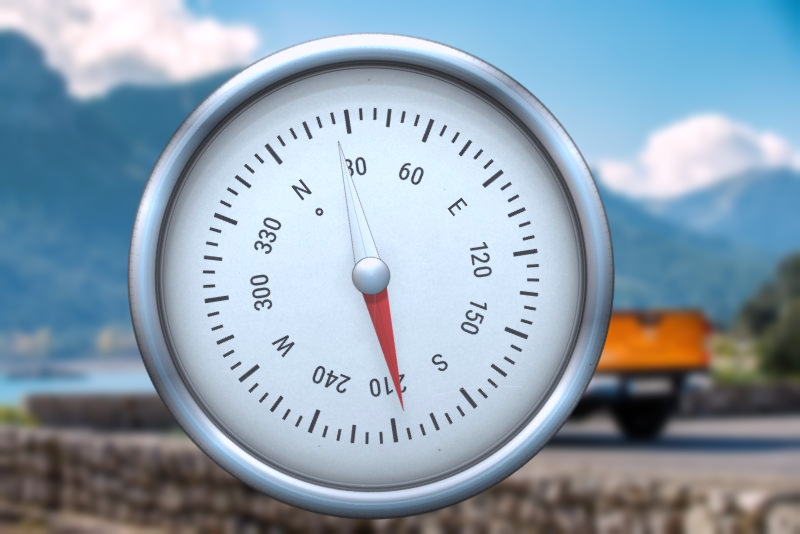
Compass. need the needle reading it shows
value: 205 °
